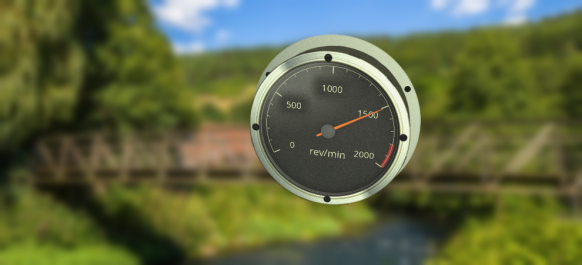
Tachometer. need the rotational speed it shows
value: 1500 rpm
